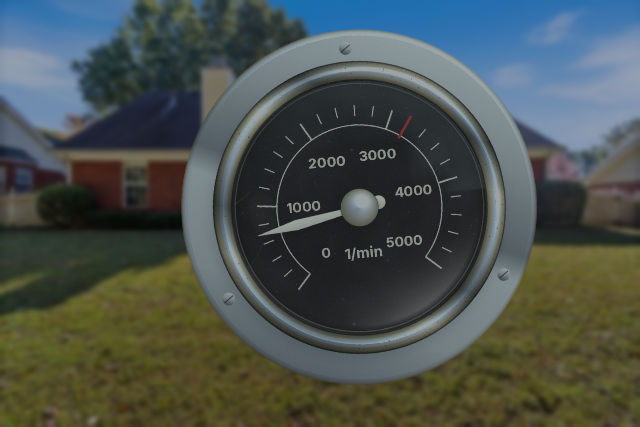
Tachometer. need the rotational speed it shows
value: 700 rpm
